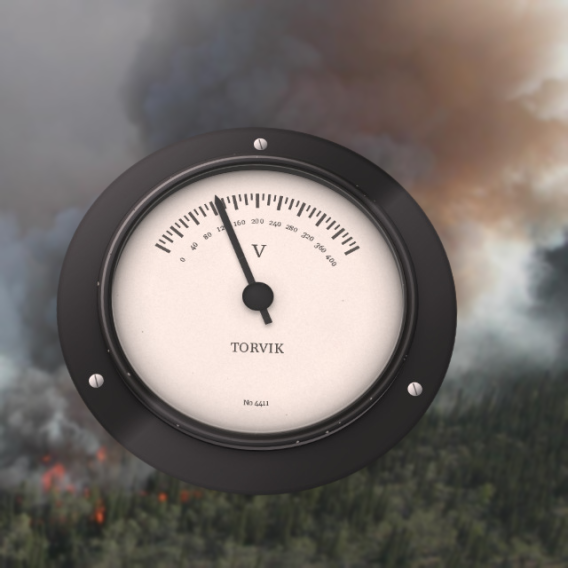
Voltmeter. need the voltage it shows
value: 130 V
